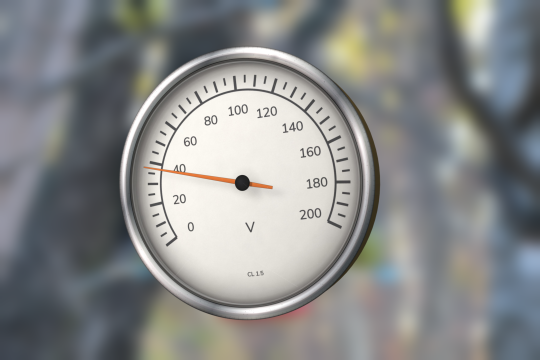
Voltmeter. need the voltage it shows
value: 37.5 V
